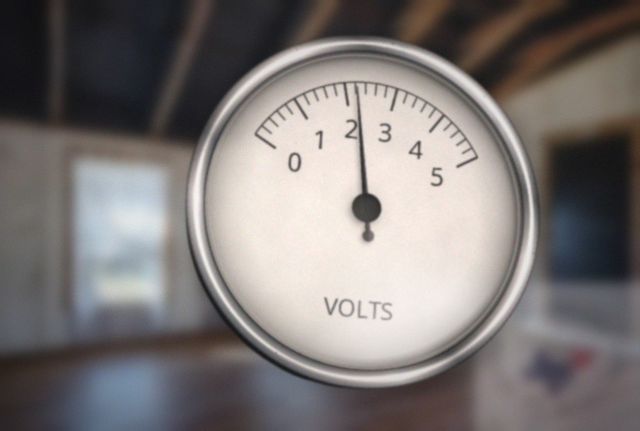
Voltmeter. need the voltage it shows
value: 2.2 V
